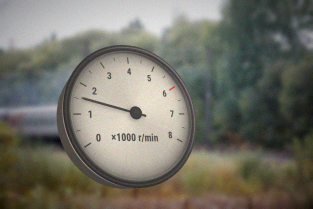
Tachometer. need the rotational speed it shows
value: 1500 rpm
